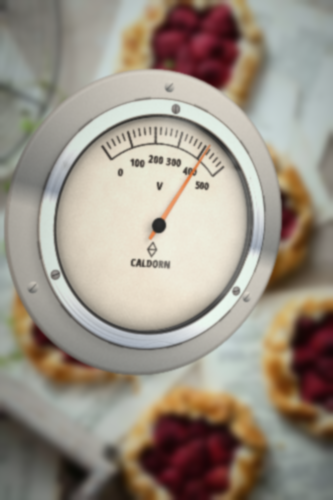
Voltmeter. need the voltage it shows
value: 400 V
